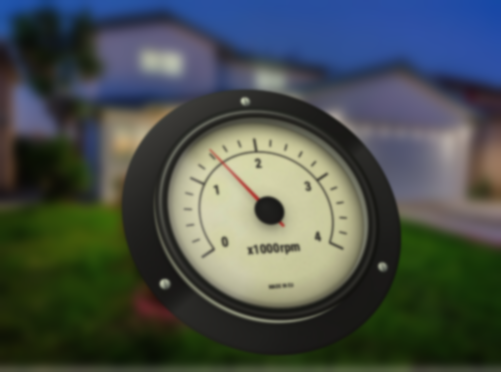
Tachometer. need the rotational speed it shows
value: 1400 rpm
